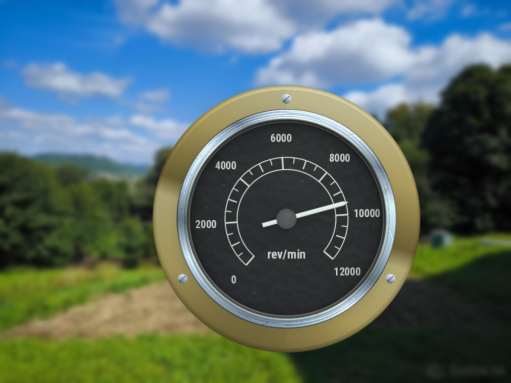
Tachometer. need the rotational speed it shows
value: 9500 rpm
